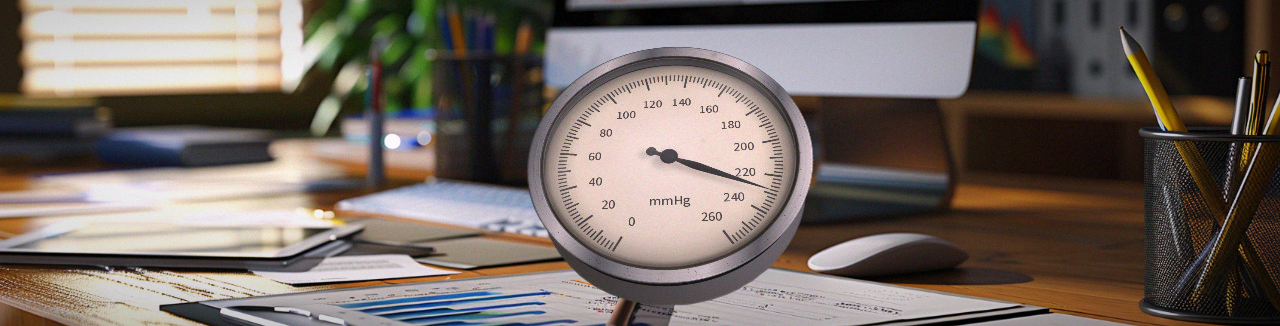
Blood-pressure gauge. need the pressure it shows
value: 230 mmHg
